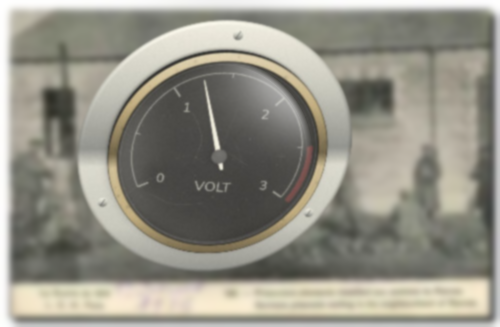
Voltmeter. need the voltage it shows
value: 1.25 V
